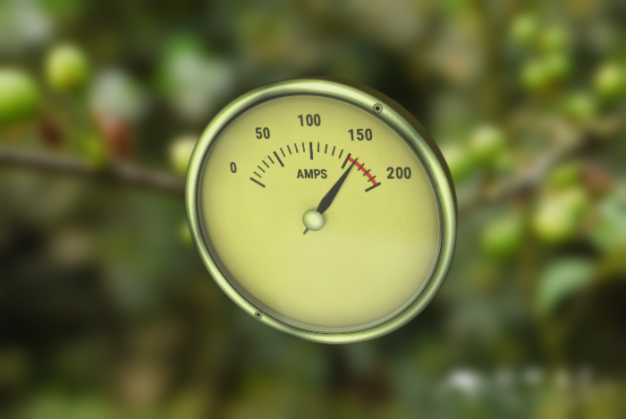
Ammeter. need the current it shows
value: 160 A
